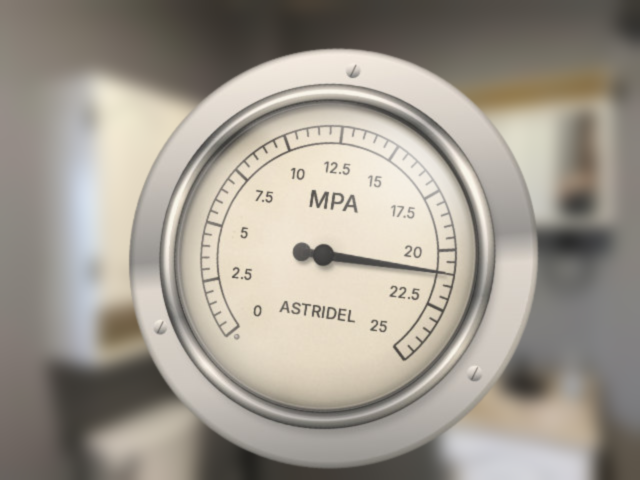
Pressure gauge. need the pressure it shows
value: 21 MPa
